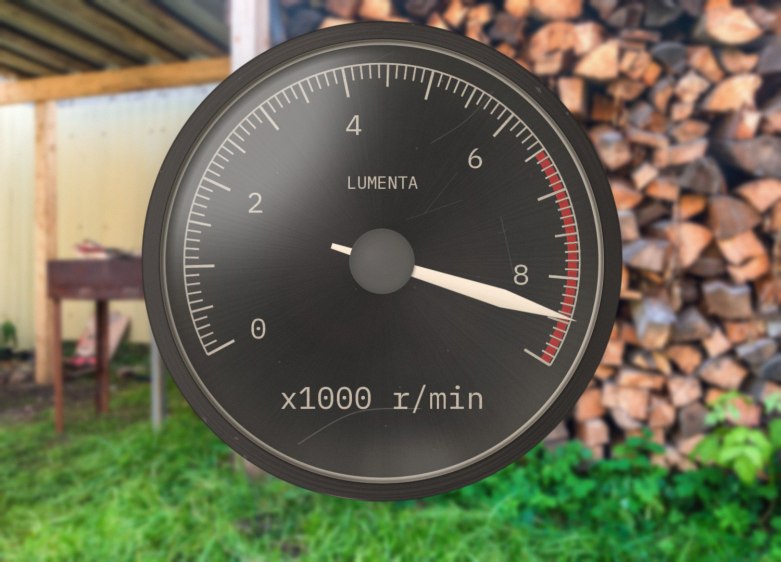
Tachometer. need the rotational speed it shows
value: 8450 rpm
